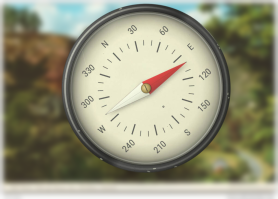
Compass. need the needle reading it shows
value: 100 °
